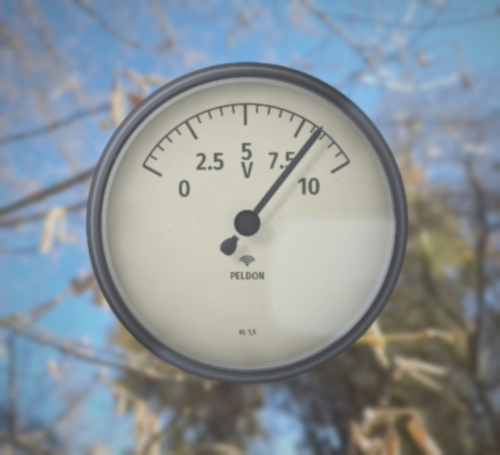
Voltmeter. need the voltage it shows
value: 8.25 V
